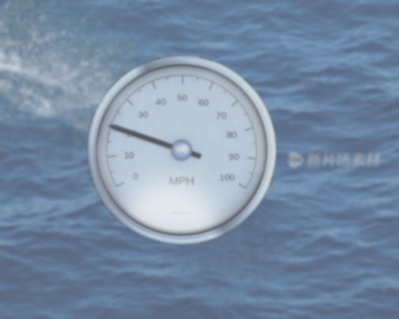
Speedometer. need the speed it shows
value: 20 mph
